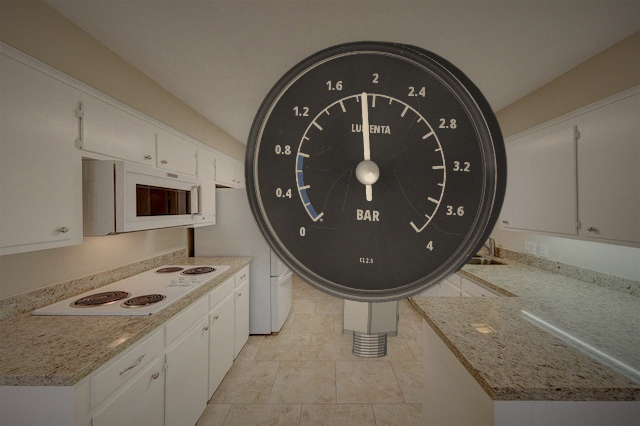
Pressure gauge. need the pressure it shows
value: 1.9 bar
